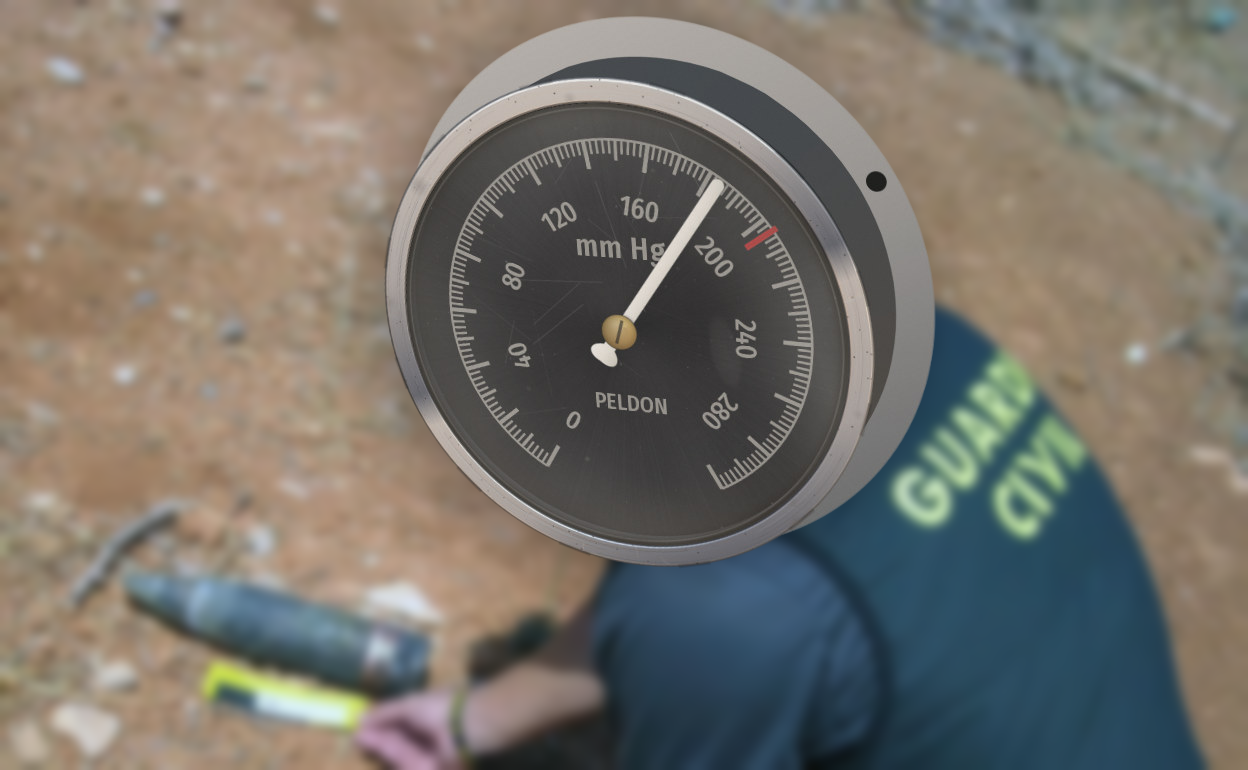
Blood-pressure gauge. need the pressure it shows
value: 184 mmHg
